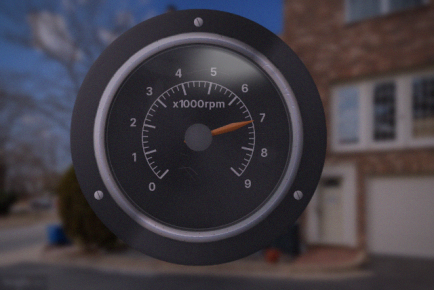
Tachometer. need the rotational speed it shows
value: 7000 rpm
